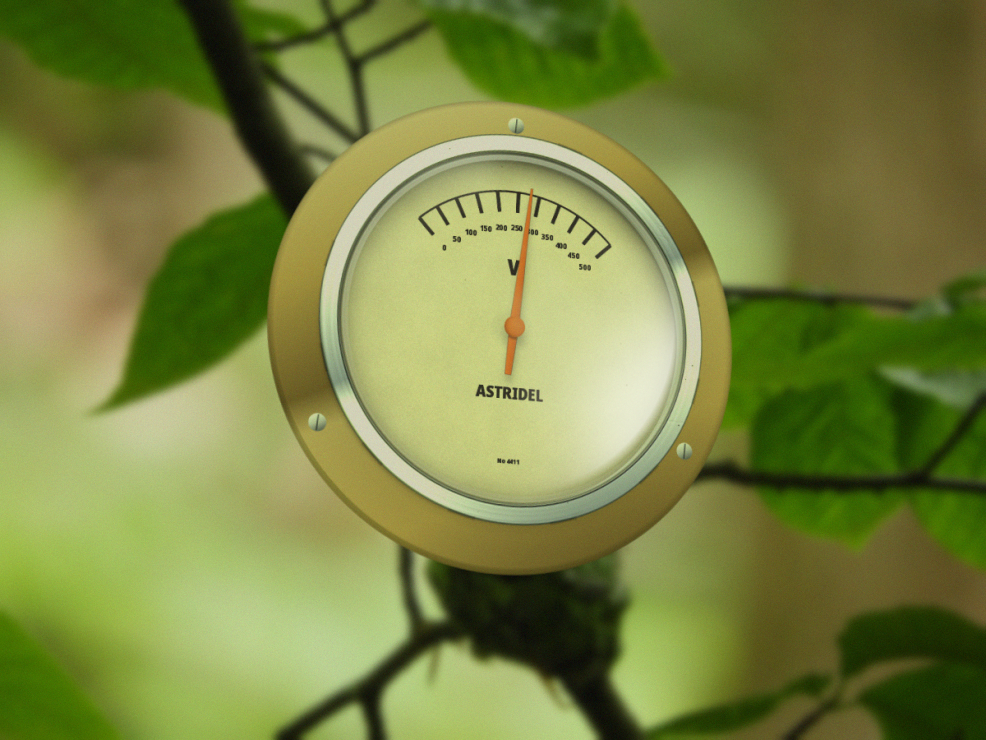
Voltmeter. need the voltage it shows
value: 275 V
